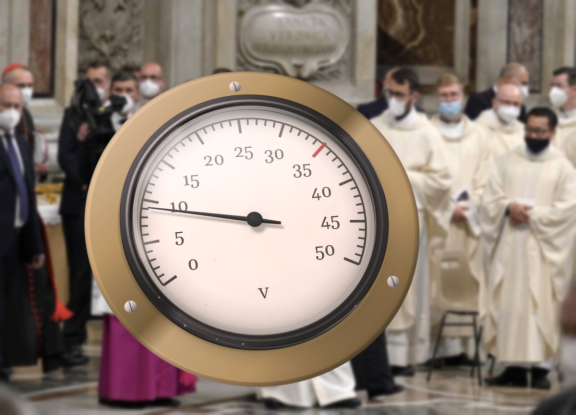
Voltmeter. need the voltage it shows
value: 9 V
